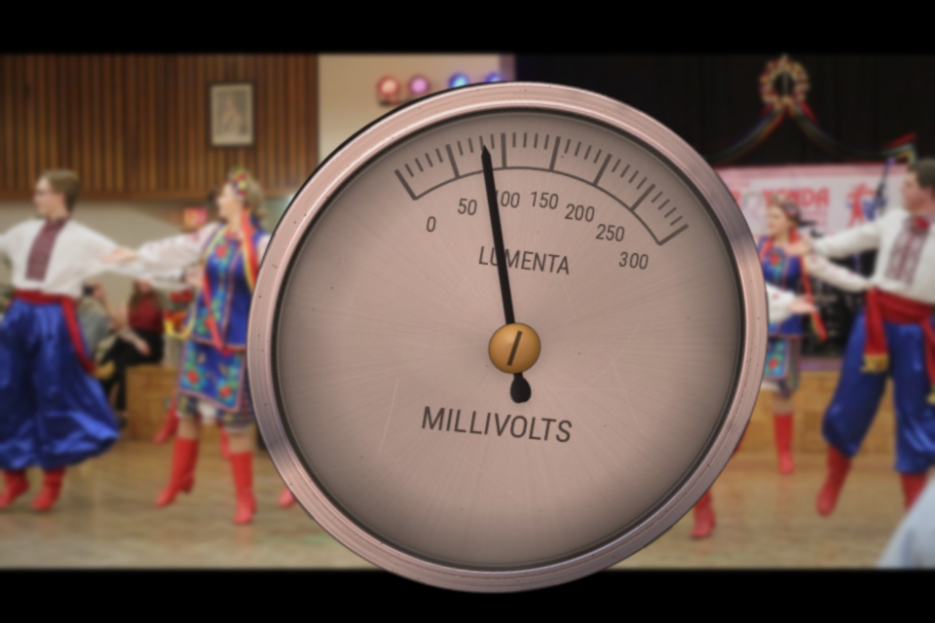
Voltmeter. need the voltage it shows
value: 80 mV
